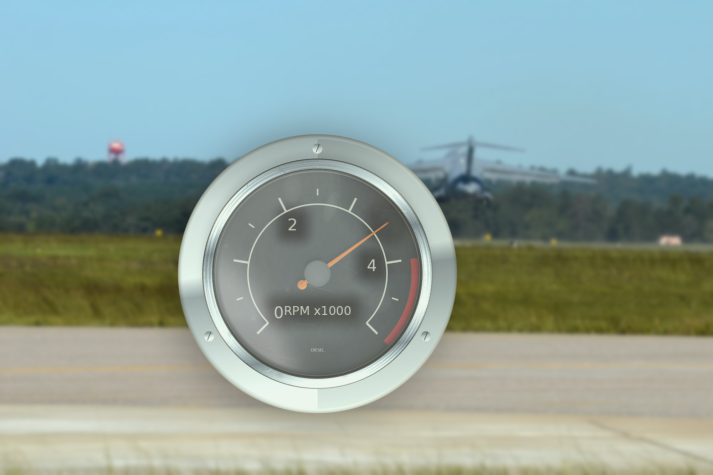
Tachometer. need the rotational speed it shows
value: 3500 rpm
